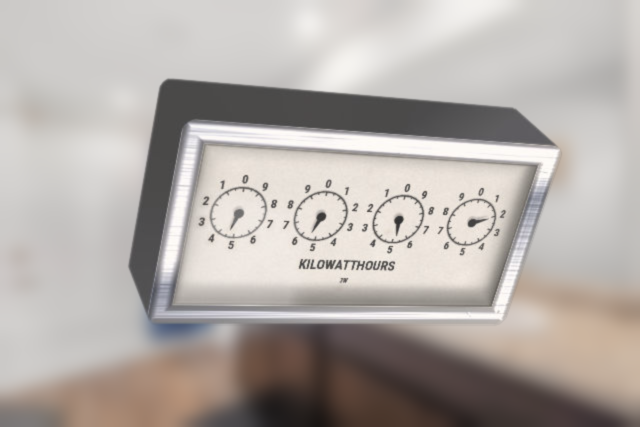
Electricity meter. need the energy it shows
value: 4552 kWh
